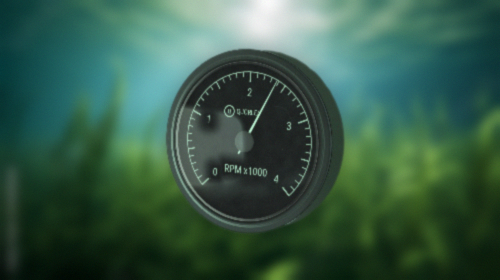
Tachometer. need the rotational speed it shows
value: 2400 rpm
